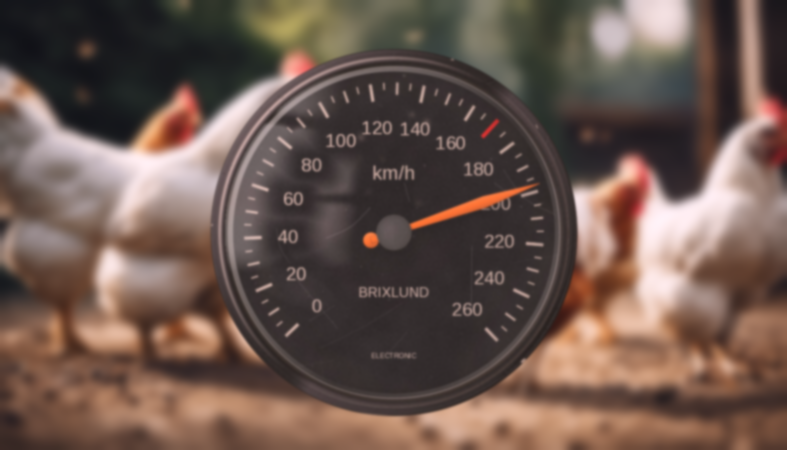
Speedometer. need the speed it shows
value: 197.5 km/h
